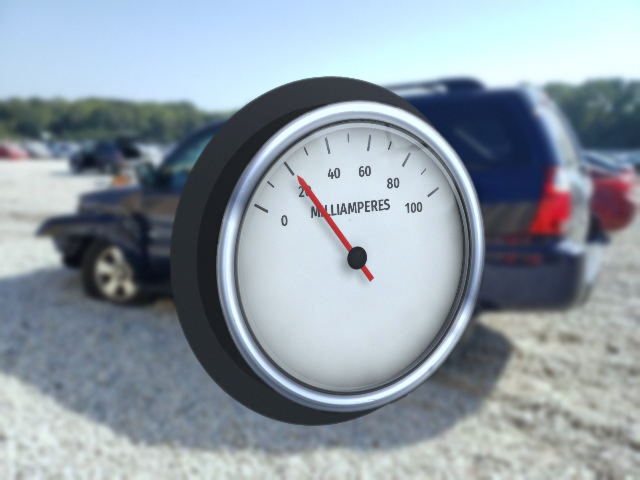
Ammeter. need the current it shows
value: 20 mA
